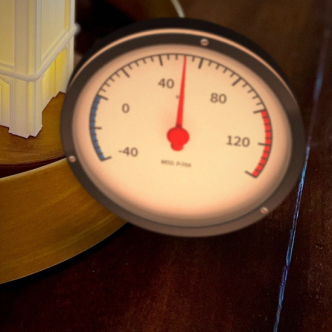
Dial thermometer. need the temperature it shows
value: 52 °F
